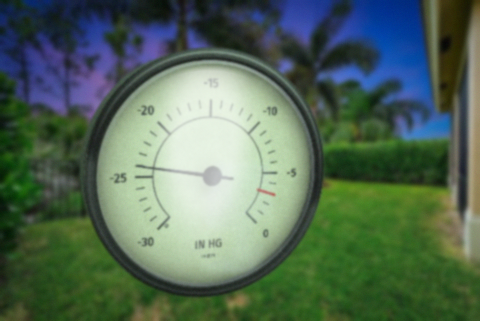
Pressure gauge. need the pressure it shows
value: -24 inHg
